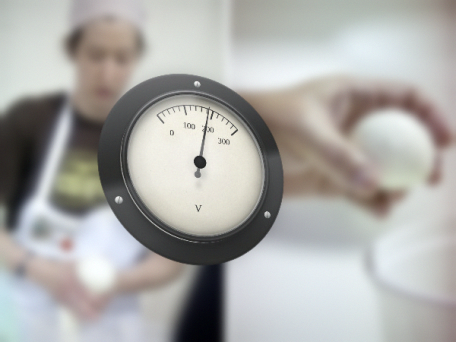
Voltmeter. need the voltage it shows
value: 180 V
